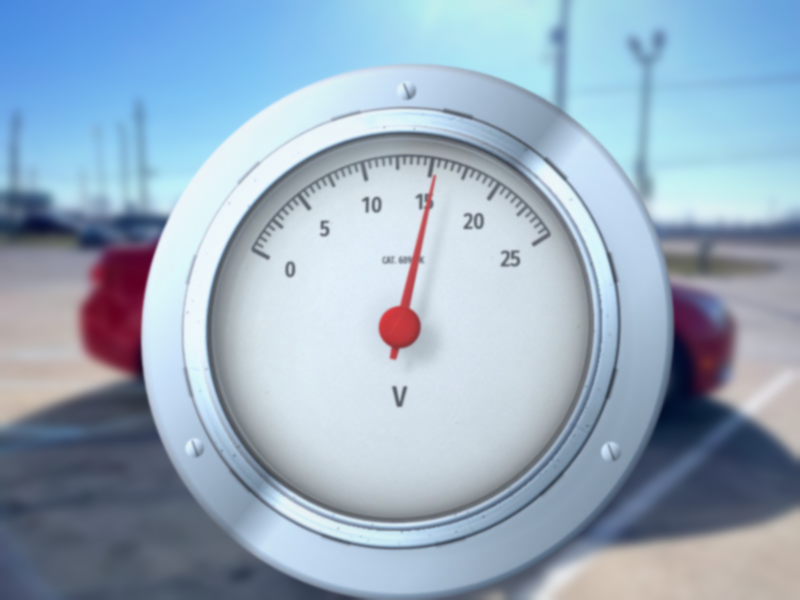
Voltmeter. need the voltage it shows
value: 15.5 V
